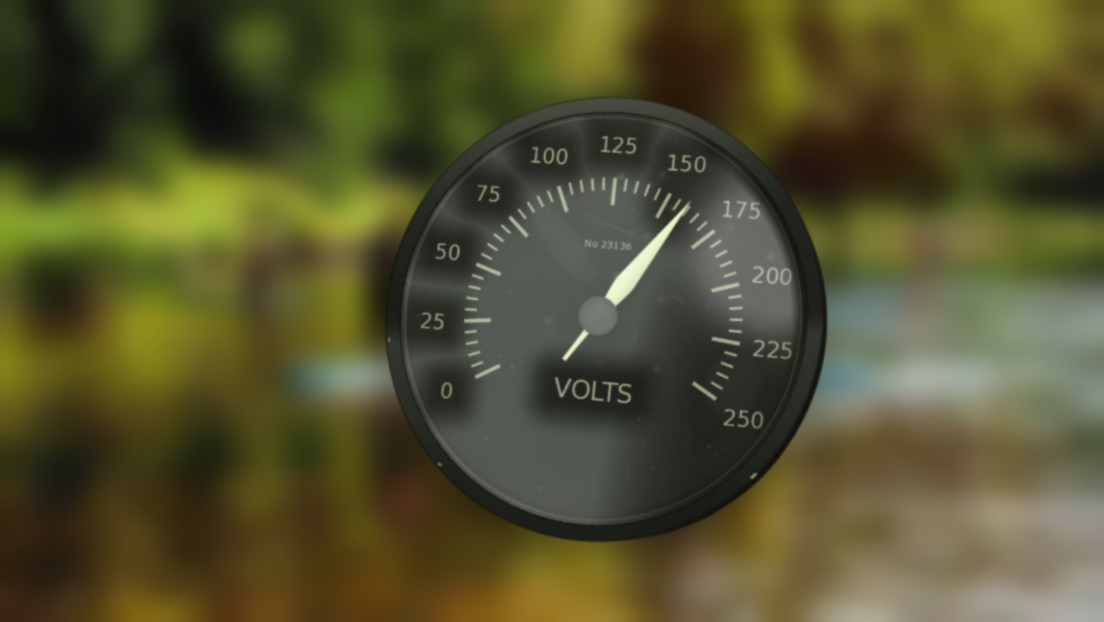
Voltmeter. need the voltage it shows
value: 160 V
